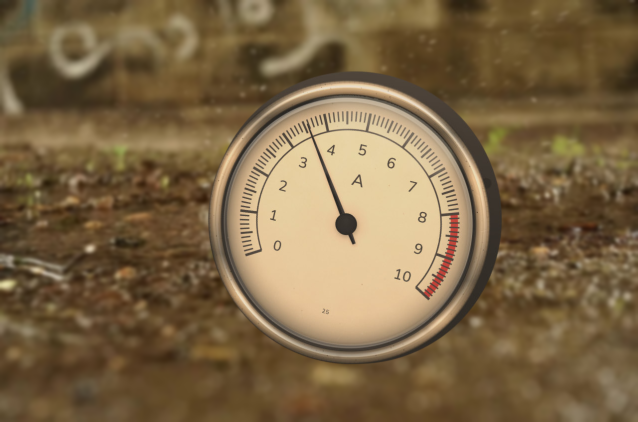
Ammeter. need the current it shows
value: 3.6 A
